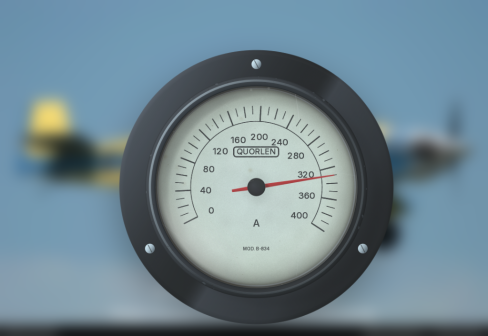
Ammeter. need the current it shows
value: 330 A
